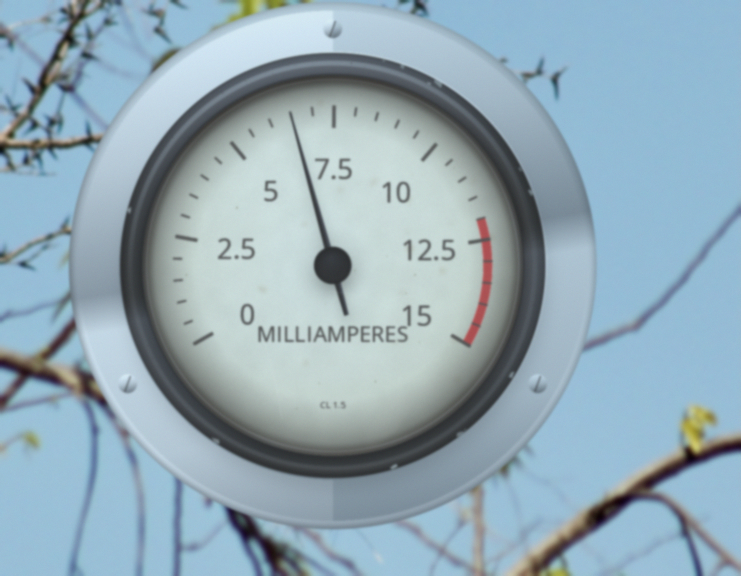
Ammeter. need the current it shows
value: 6.5 mA
